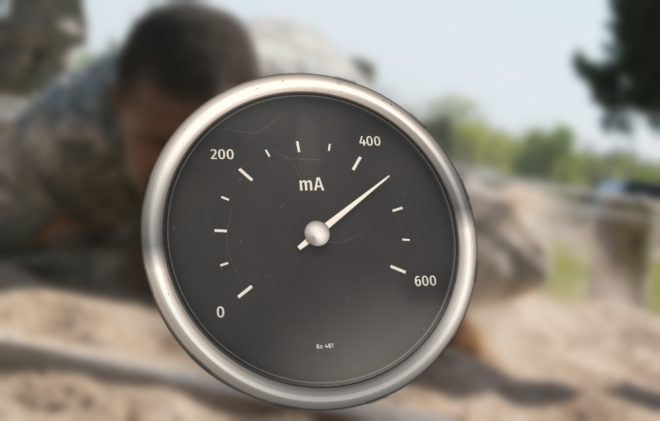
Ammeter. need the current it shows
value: 450 mA
